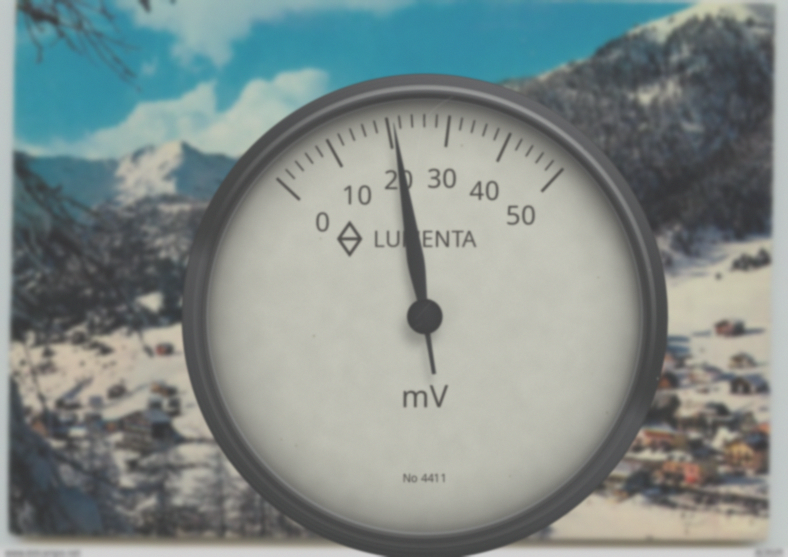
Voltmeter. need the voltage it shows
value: 21 mV
